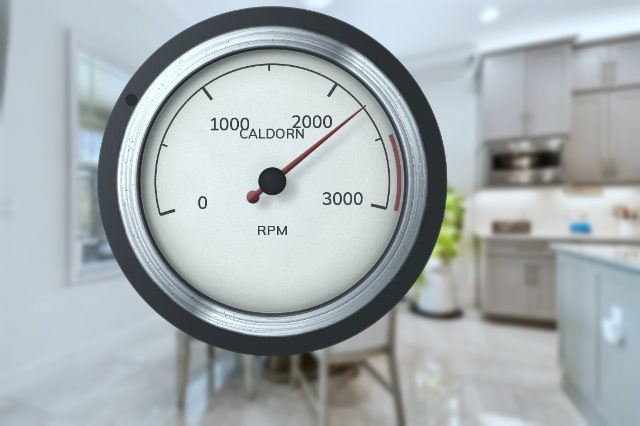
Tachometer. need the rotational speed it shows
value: 2250 rpm
